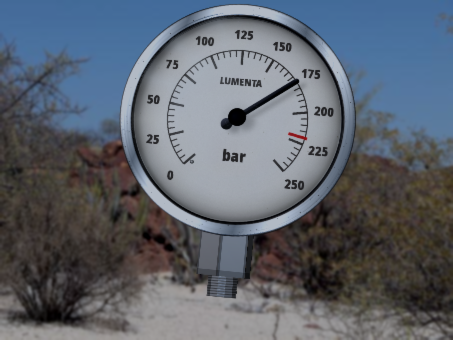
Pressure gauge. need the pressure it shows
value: 175 bar
